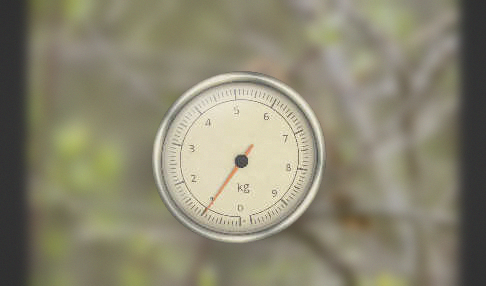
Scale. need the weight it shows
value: 1 kg
